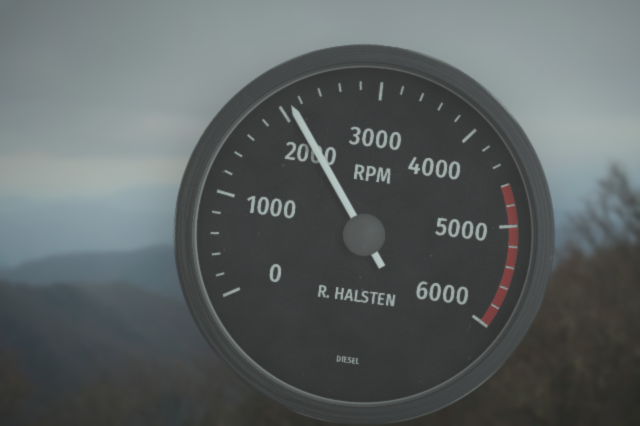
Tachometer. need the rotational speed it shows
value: 2100 rpm
